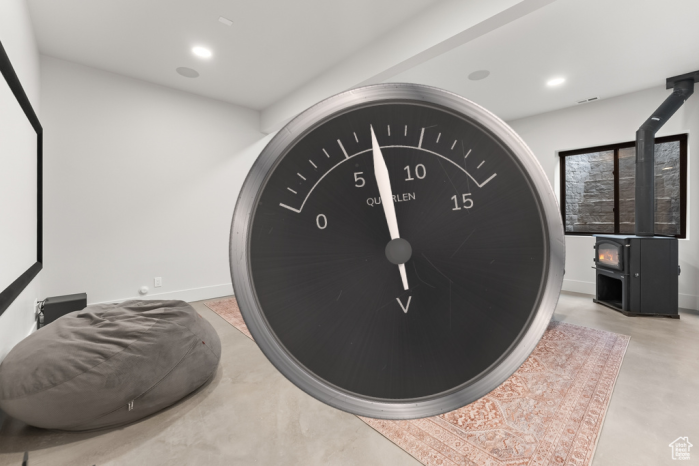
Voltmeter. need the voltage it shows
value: 7 V
